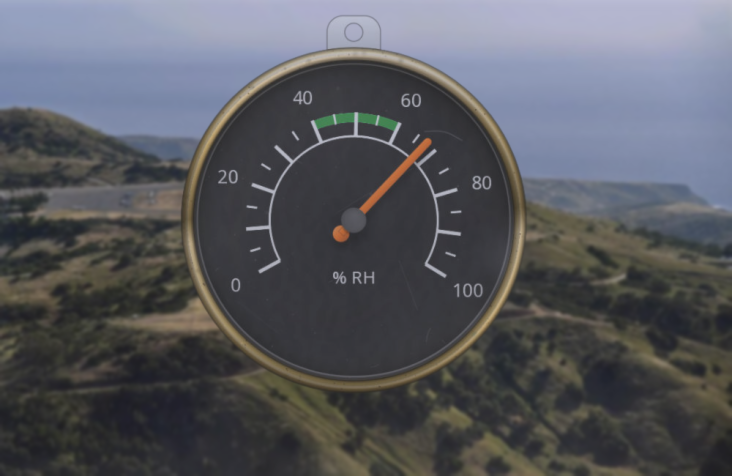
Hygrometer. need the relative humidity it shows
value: 67.5 %
